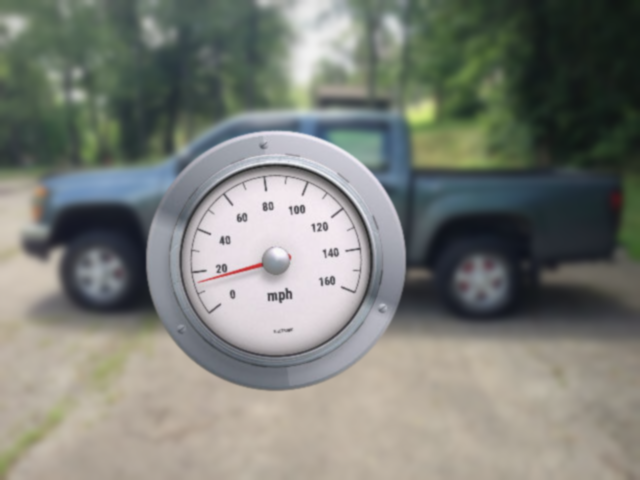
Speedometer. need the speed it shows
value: 15 mph
